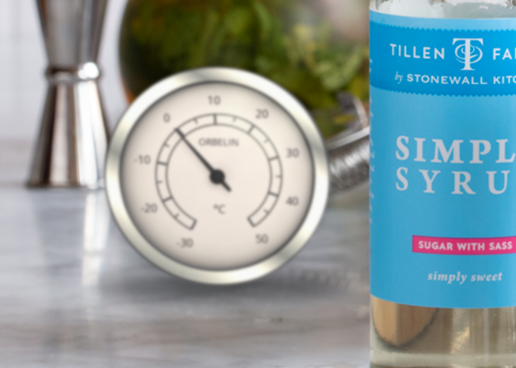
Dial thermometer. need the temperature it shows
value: 0 °C
